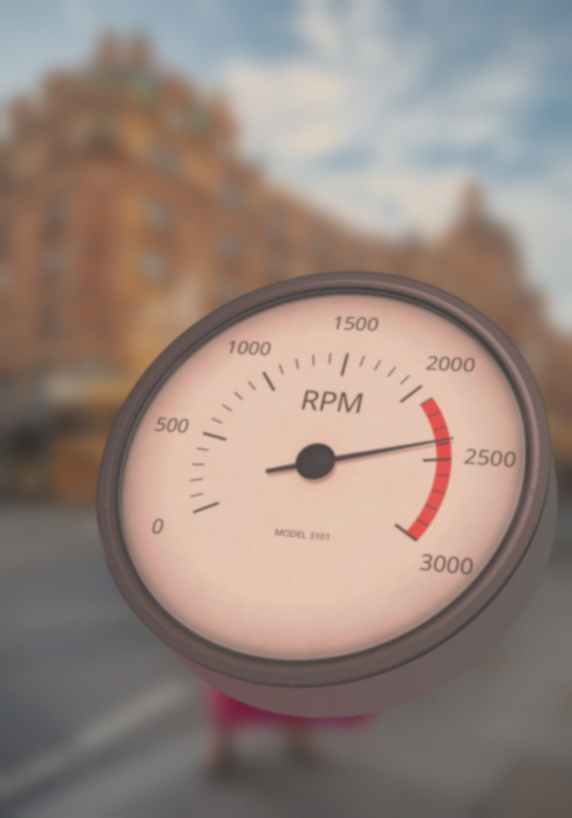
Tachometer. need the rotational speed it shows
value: 2400 rpm
